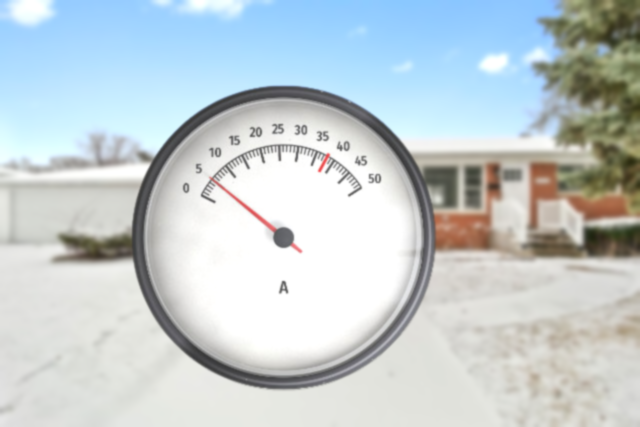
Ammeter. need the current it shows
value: 5 A
